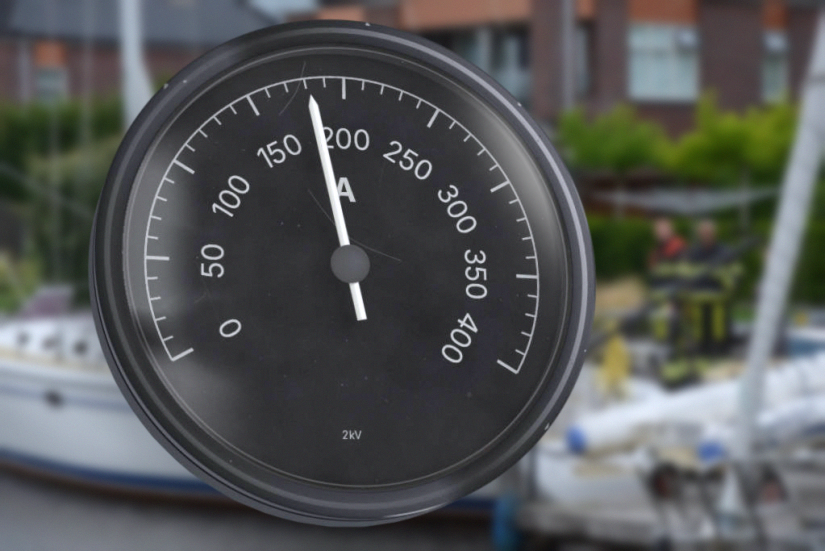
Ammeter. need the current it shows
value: 180 A
